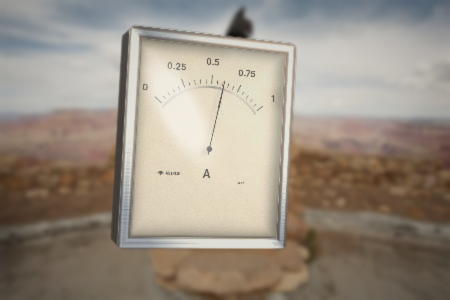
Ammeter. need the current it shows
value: 0.6 A
